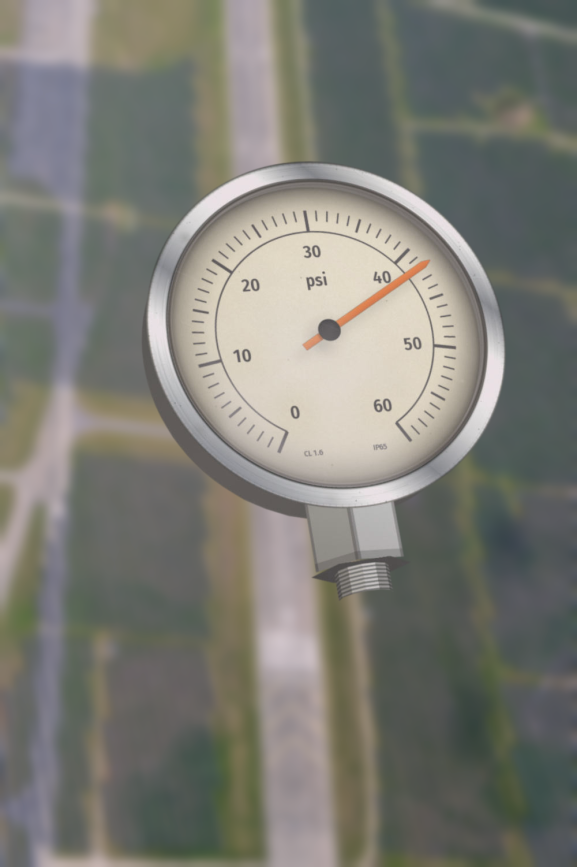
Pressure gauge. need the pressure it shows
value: 42 psi
